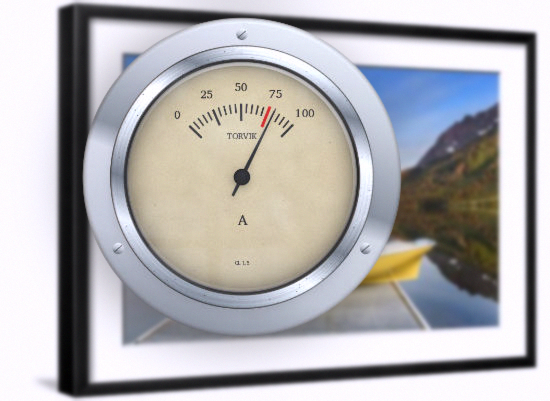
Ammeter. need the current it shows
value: 80 A
